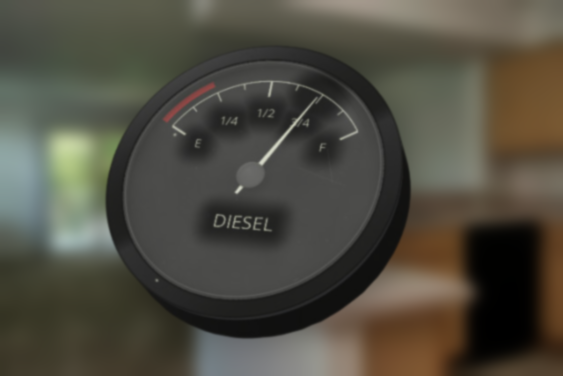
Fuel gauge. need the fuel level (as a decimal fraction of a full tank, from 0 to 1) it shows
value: 0.75
